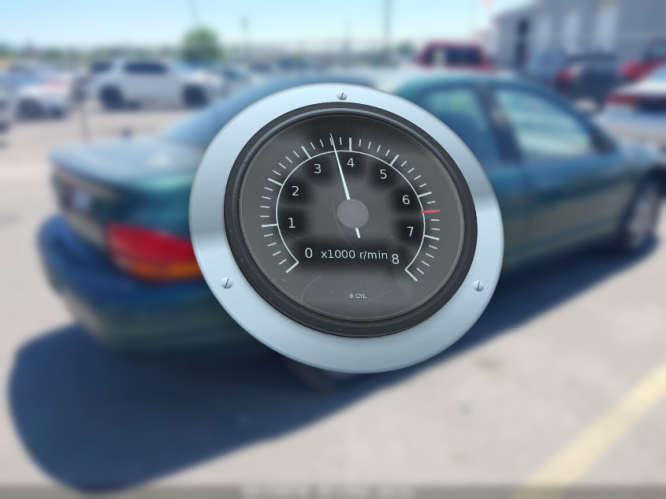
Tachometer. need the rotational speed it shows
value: 3600 rpm
